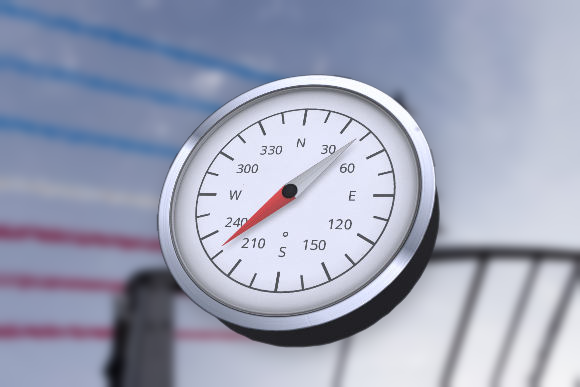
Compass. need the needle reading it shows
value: 225 °
